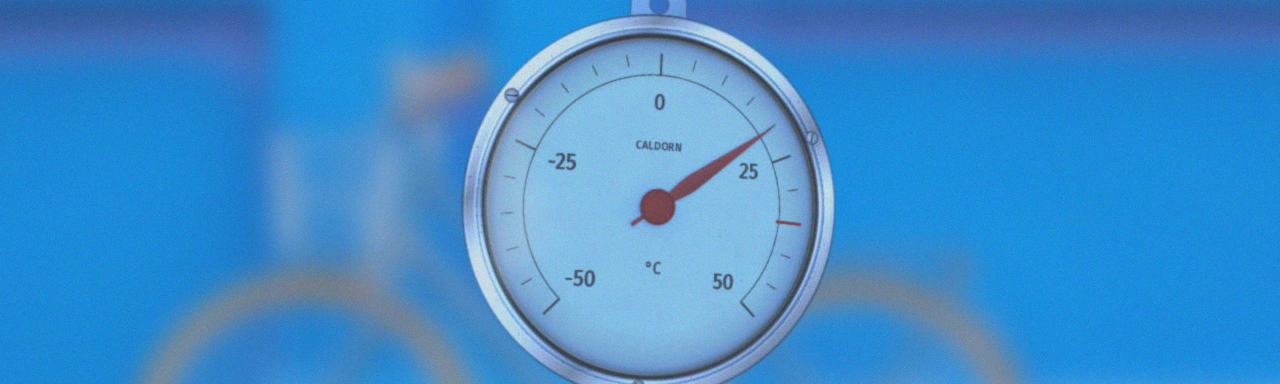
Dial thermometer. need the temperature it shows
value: 20 °C
